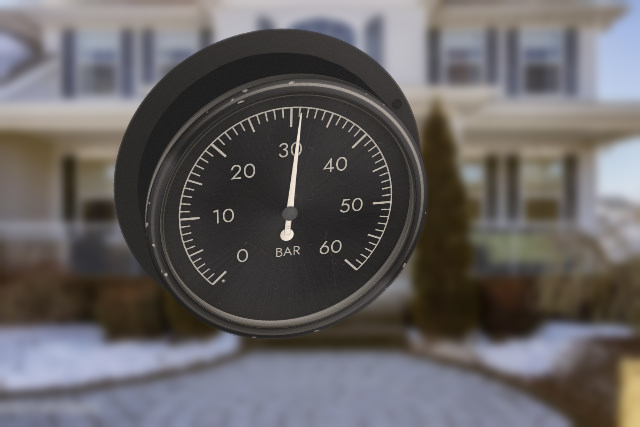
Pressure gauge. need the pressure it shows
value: 31 bar
